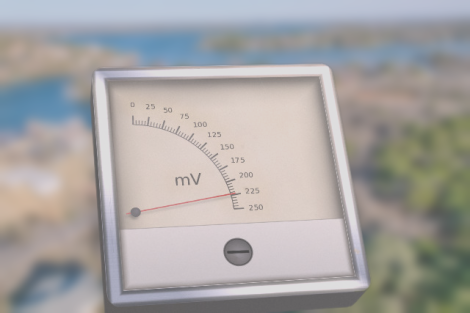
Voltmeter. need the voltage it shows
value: 225 mV
